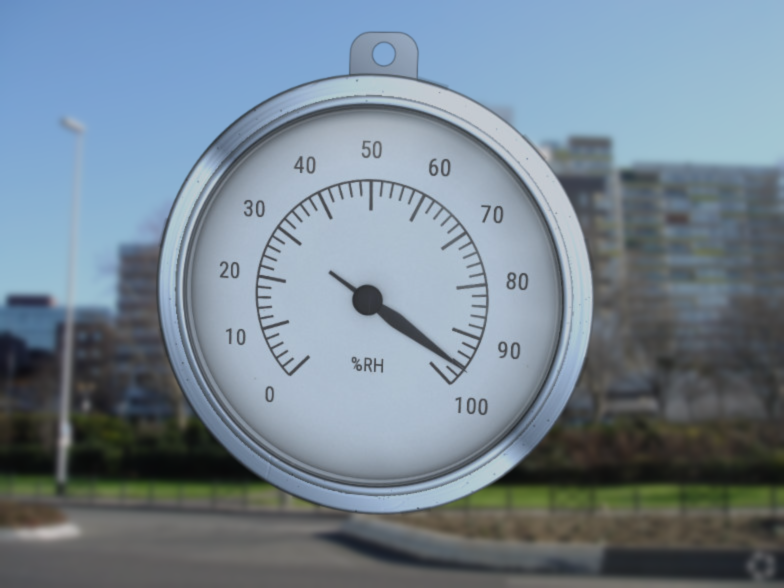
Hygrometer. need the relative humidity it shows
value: 96 %
